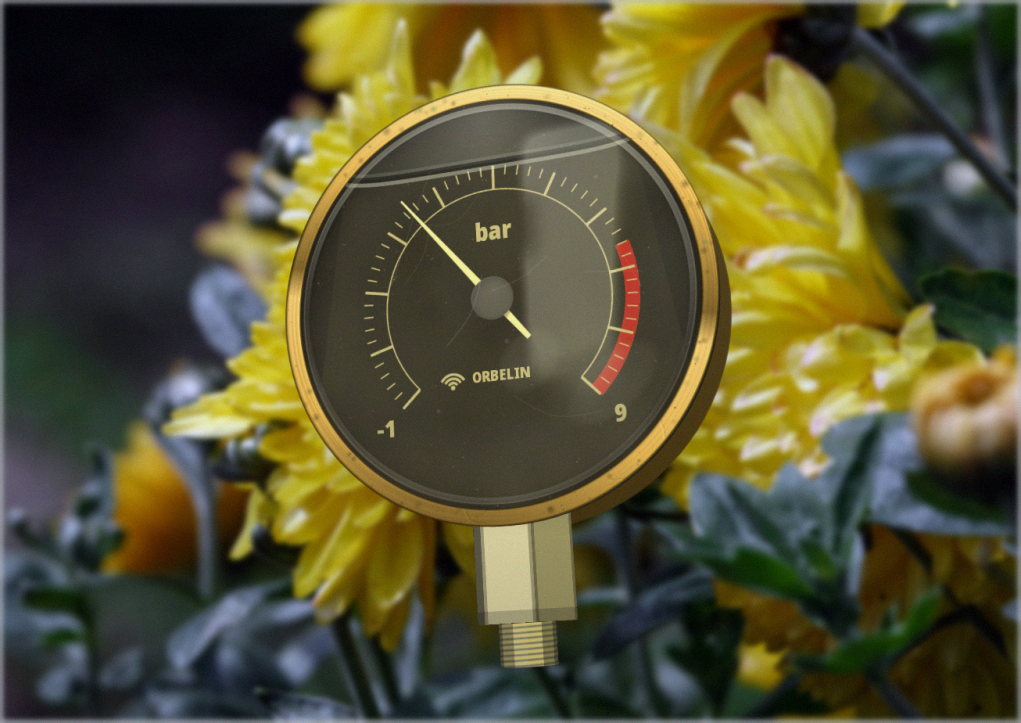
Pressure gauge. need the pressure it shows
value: 2.5 bar
